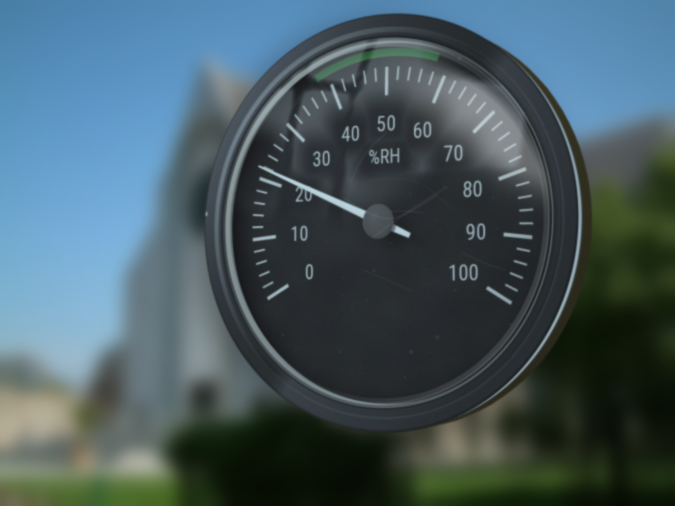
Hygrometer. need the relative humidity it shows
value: 22 %
